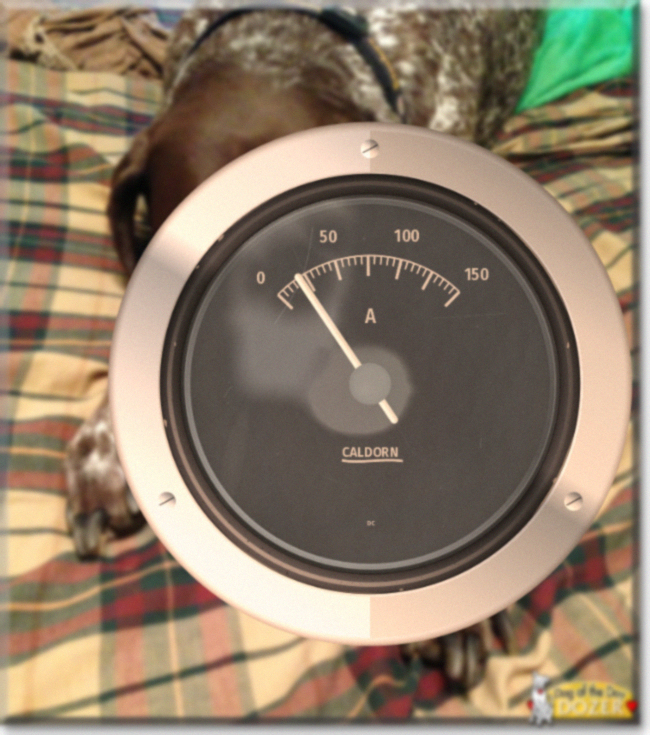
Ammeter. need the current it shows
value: 20 A
